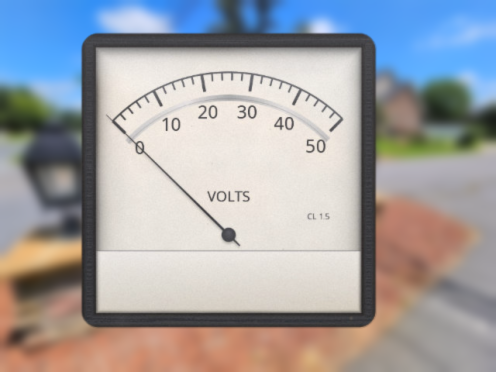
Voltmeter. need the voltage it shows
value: 0 V
